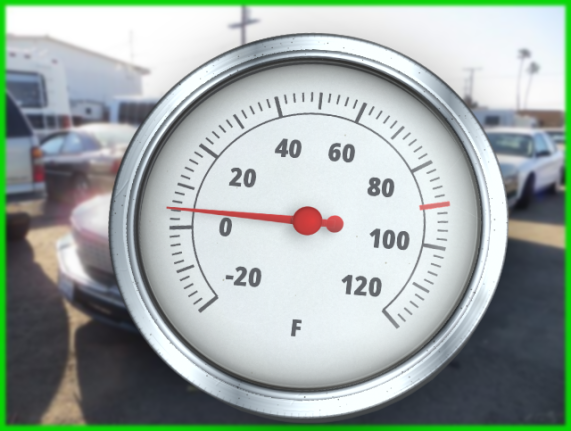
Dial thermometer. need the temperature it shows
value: 4 °F
